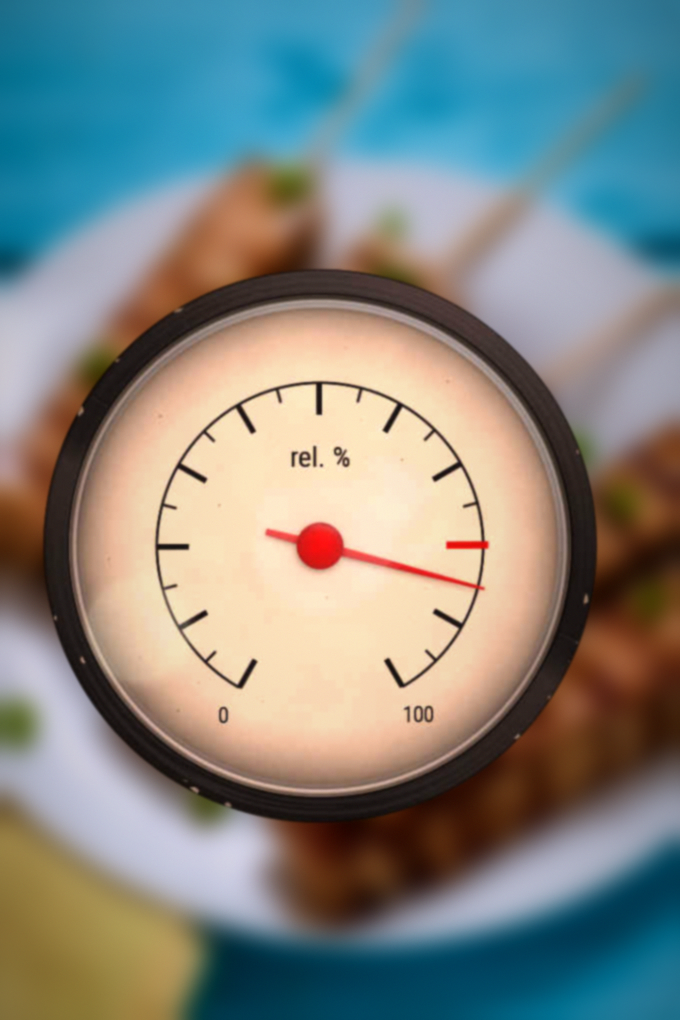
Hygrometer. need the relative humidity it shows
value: 85 %
